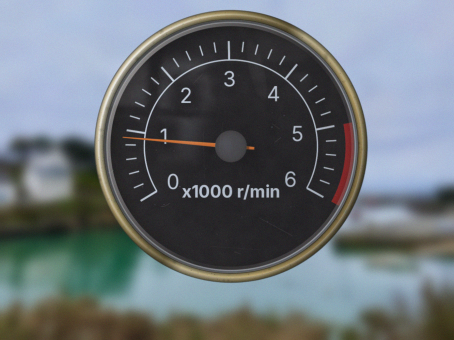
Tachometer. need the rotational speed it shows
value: 900 rpm
